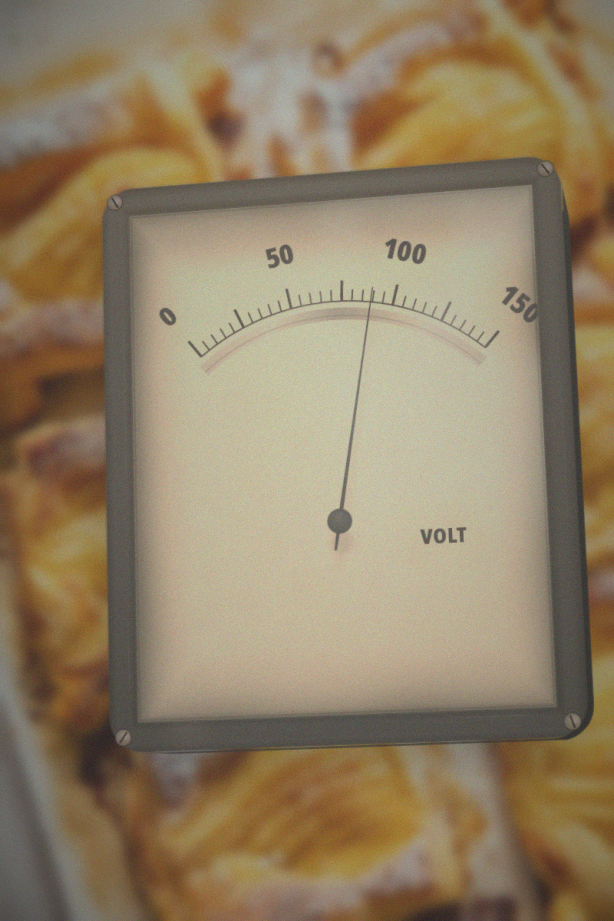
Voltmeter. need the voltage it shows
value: 90 V
